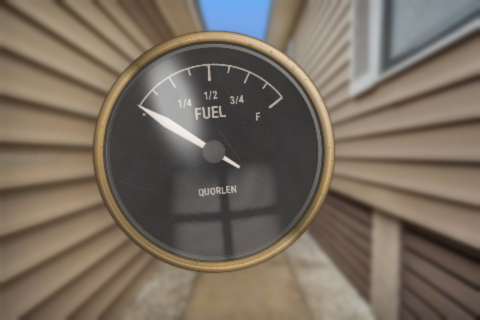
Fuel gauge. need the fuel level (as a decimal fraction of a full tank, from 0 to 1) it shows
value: 0
